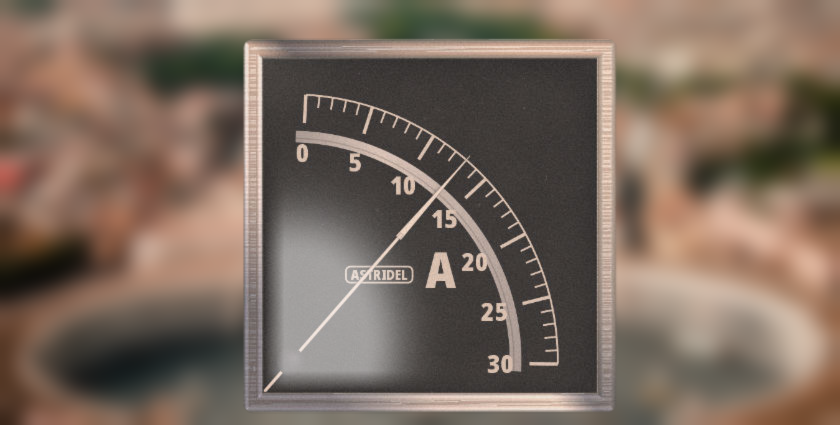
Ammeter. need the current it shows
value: 13 A
